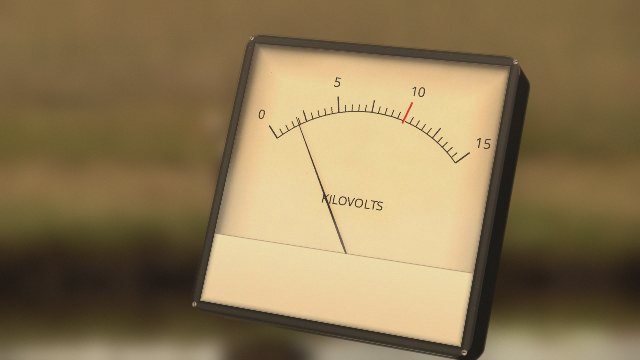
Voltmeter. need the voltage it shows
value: 2 kV
